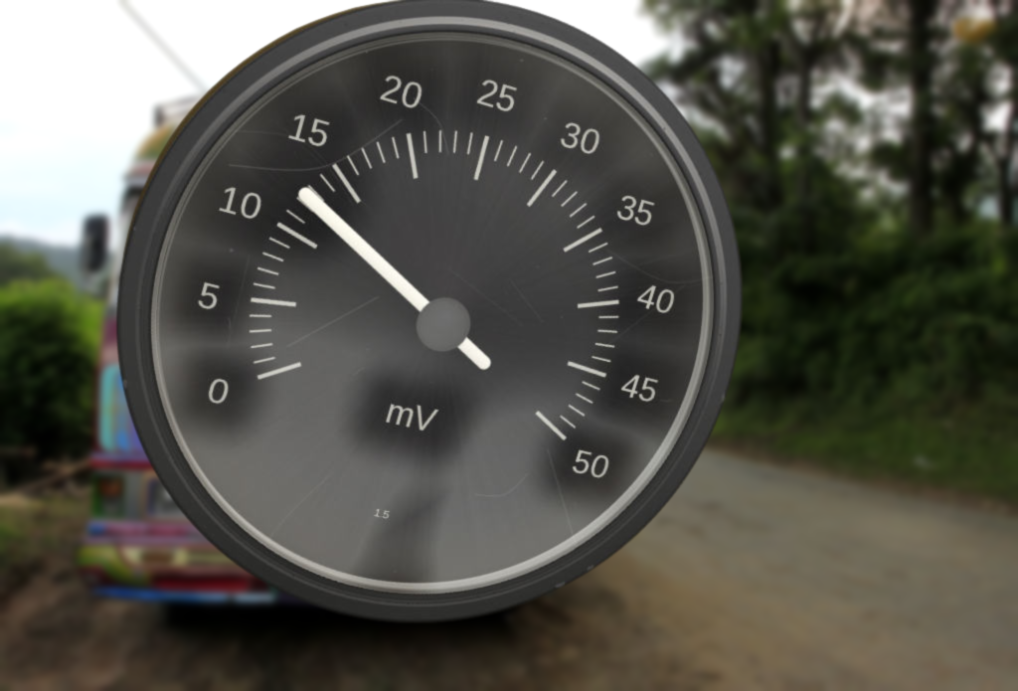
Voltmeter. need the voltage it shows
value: 12.5 mV
